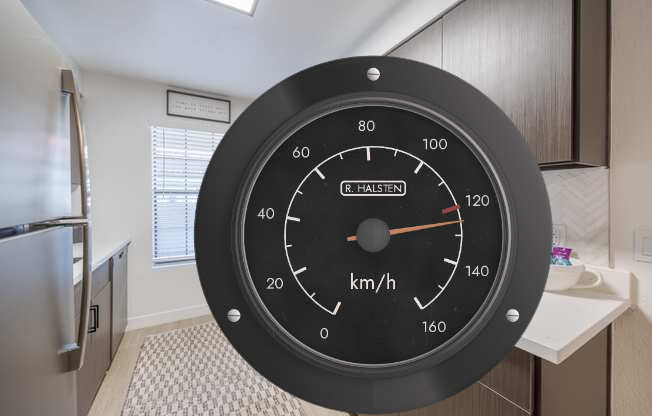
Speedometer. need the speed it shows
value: 125 km/h
